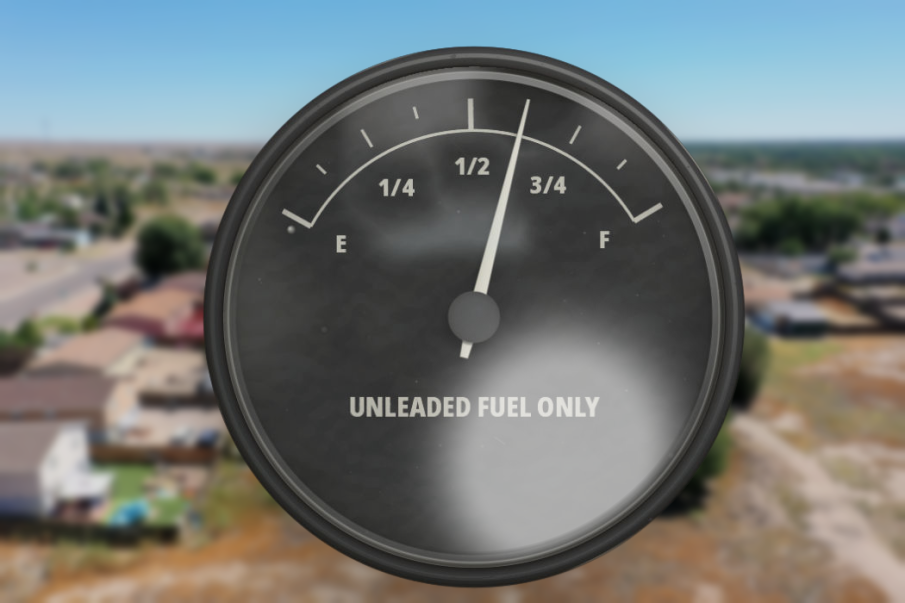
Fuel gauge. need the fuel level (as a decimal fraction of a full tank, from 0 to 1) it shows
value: 0.625
